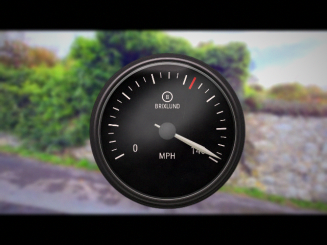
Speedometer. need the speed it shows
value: 137.5 mph
